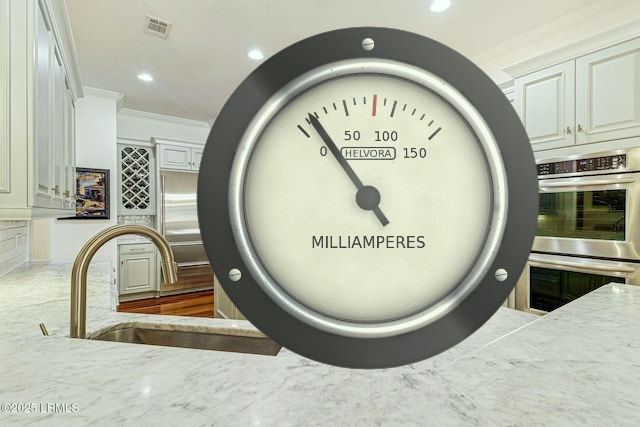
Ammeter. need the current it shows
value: 15 mA
